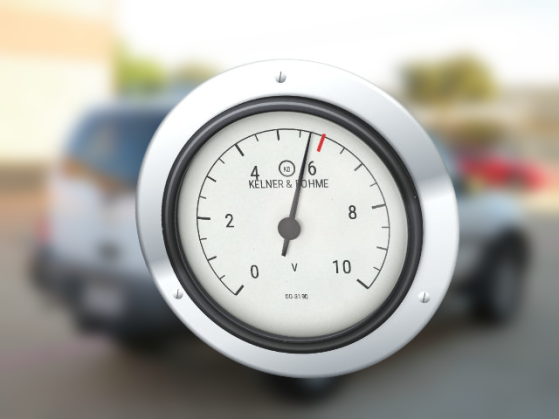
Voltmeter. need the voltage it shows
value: 5.75 V
